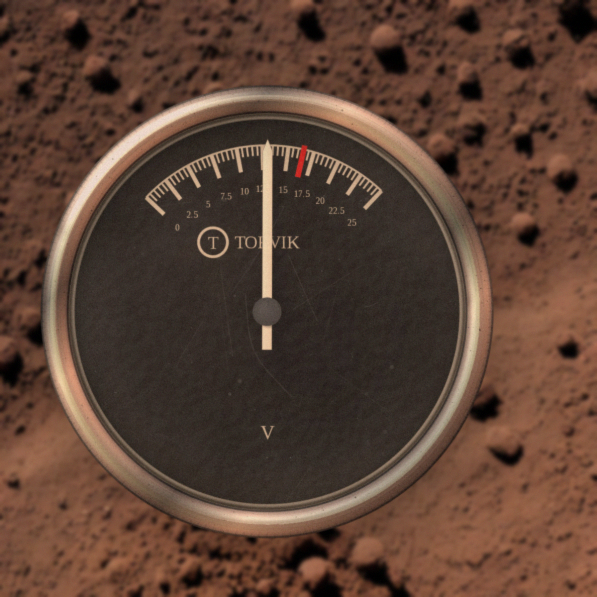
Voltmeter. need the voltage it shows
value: 13 V
